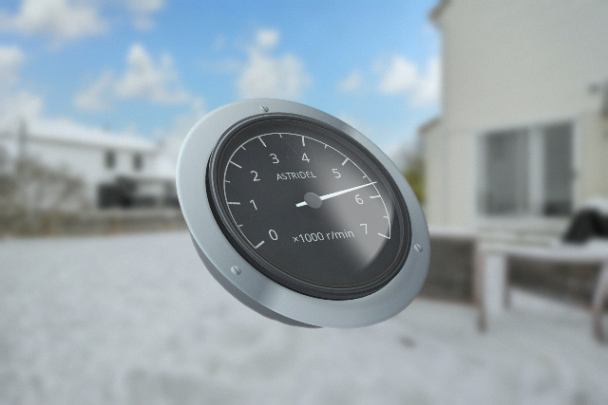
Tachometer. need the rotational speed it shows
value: 5750 rpm
